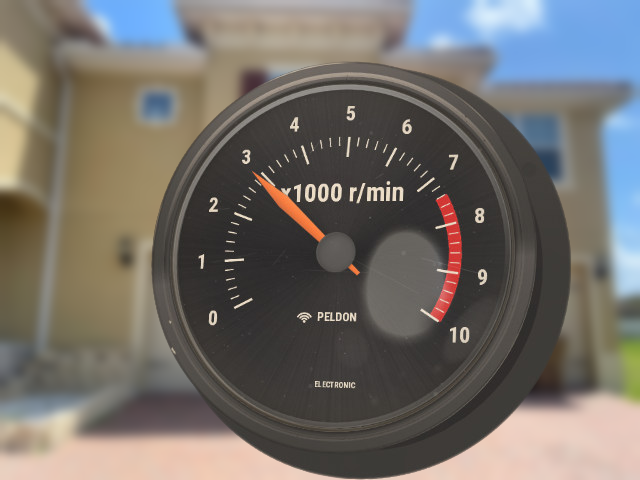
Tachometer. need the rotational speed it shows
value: 2900 rpm
